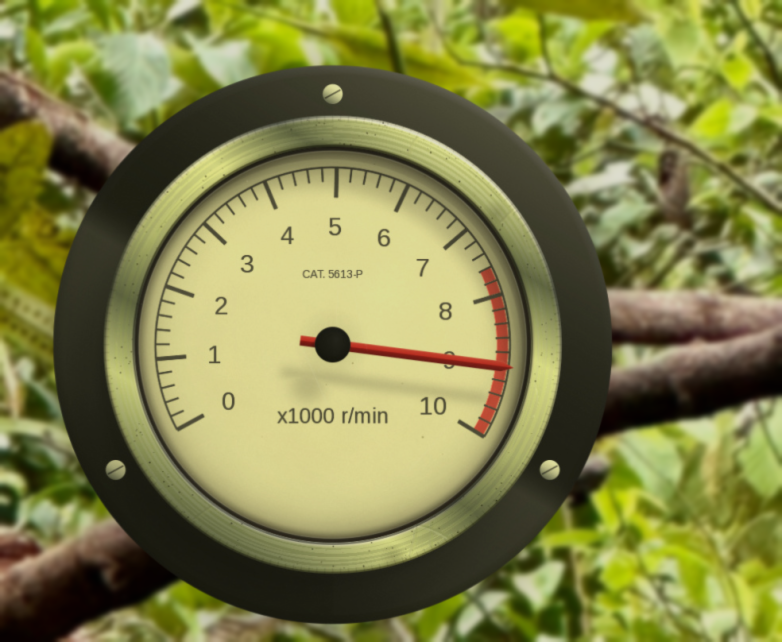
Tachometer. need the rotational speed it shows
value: 9000 rpm
